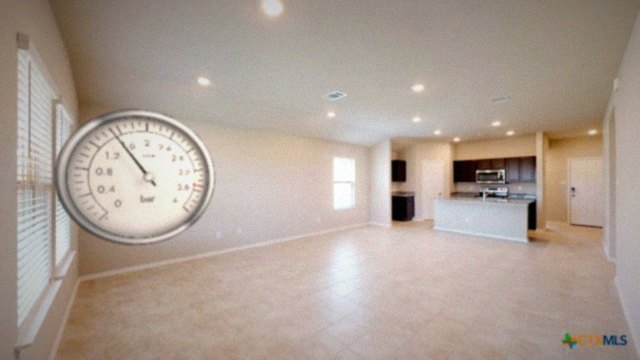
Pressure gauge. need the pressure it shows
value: 1.5 bar
